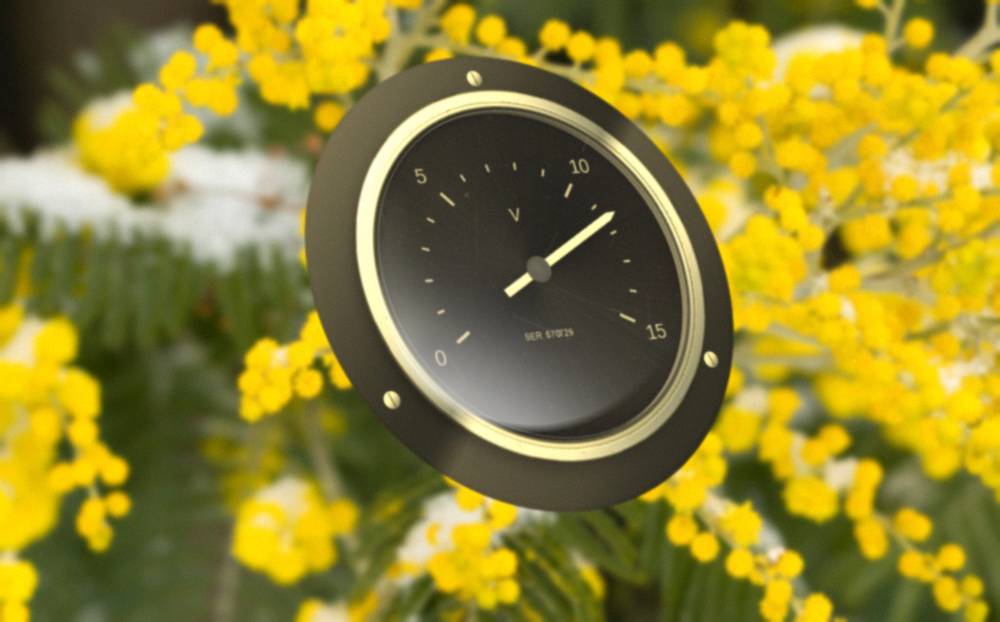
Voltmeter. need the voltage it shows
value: 11.5 V
